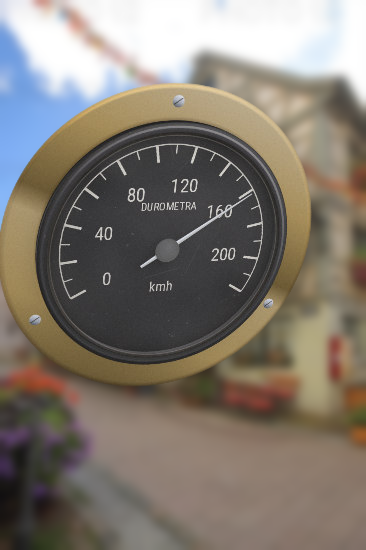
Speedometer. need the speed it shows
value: 160 km/h
